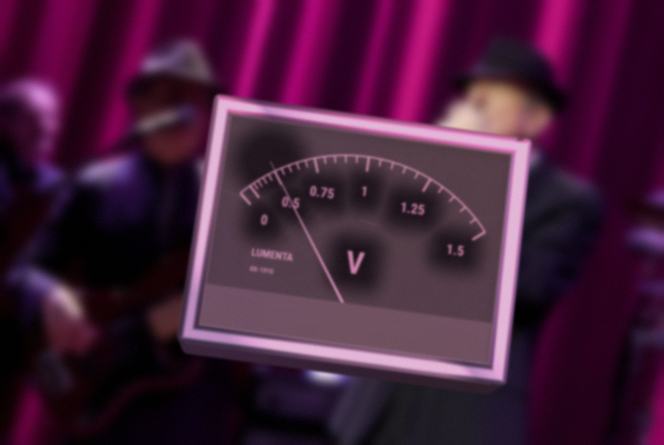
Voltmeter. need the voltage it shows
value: 0.5 V
